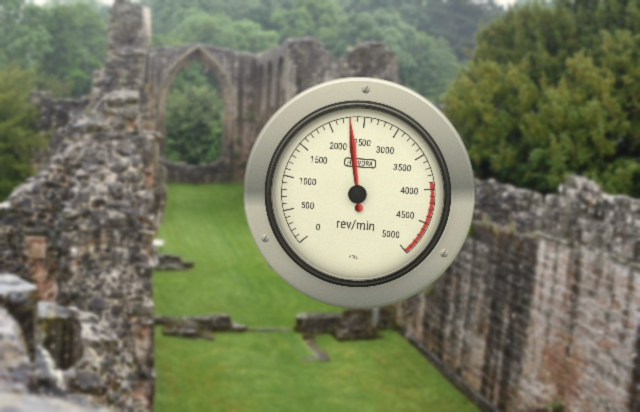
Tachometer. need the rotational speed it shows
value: 2300 rpm
